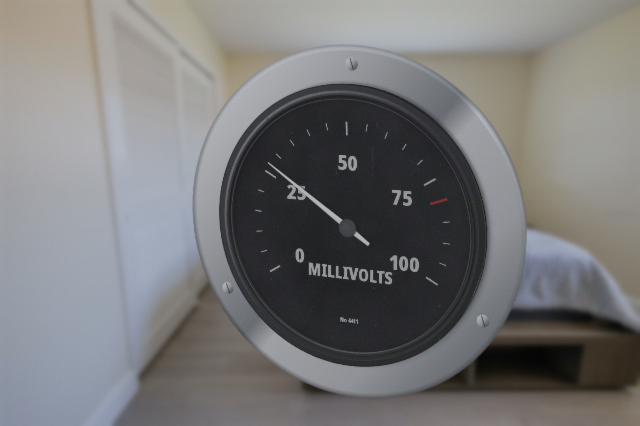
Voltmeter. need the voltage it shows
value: 27.5 mV
